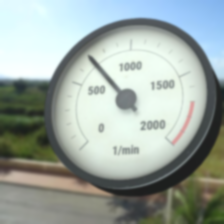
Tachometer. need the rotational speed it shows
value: 700 rpm
